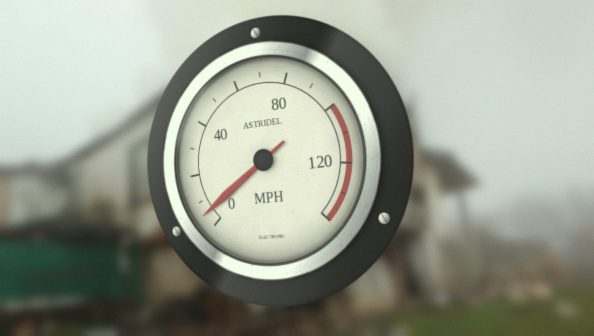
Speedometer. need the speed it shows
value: 5 mph
